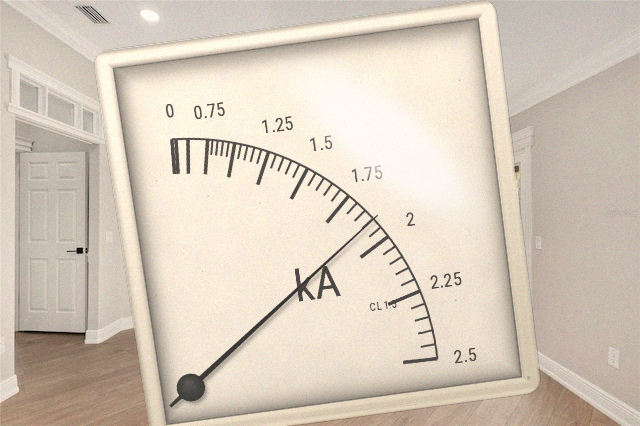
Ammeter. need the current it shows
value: 1.9 kA
